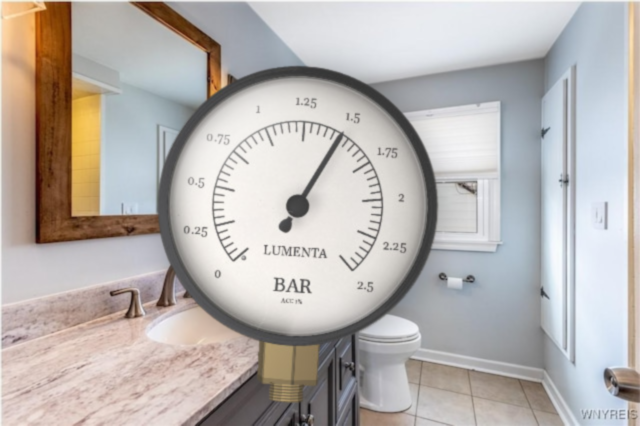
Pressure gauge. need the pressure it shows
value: 1.5 bar
